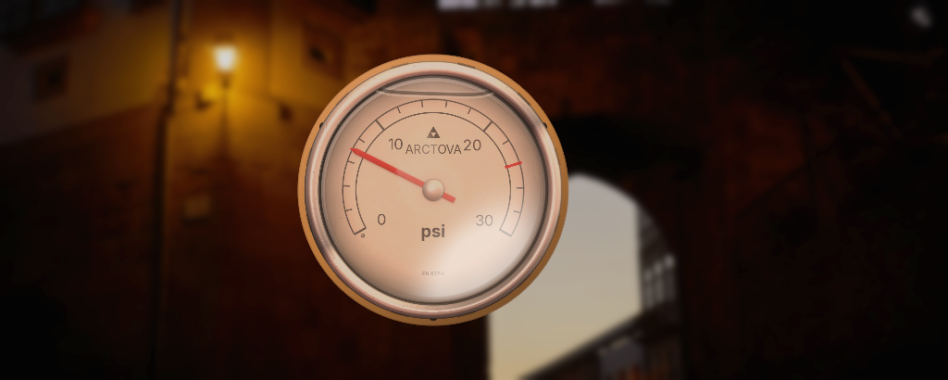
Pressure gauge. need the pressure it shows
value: 7 psi
